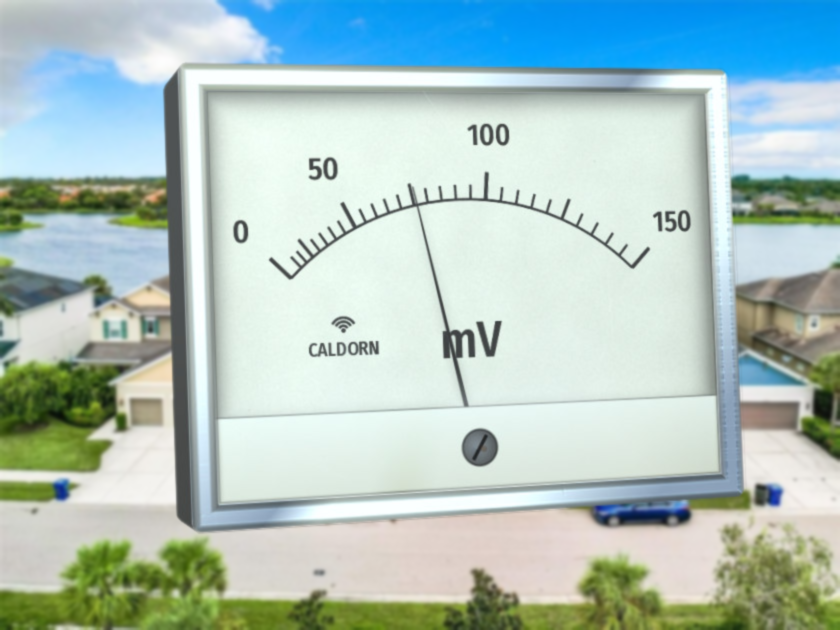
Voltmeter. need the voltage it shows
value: 75 mV
